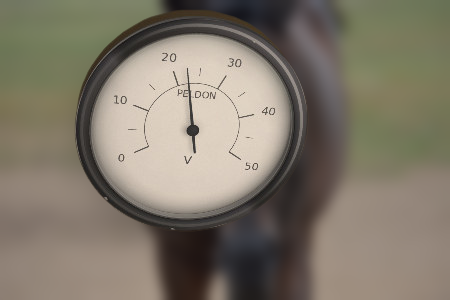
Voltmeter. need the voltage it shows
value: 22.5 V
